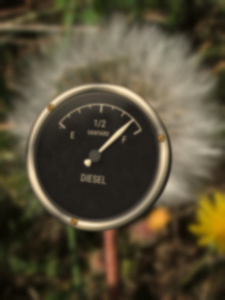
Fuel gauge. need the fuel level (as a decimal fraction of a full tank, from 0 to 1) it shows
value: 0.875
